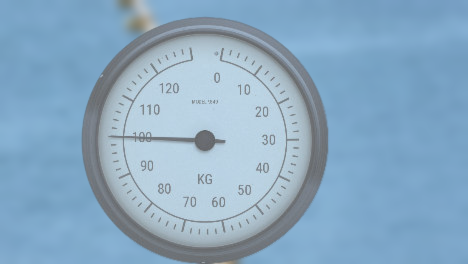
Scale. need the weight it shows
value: 100 kg
